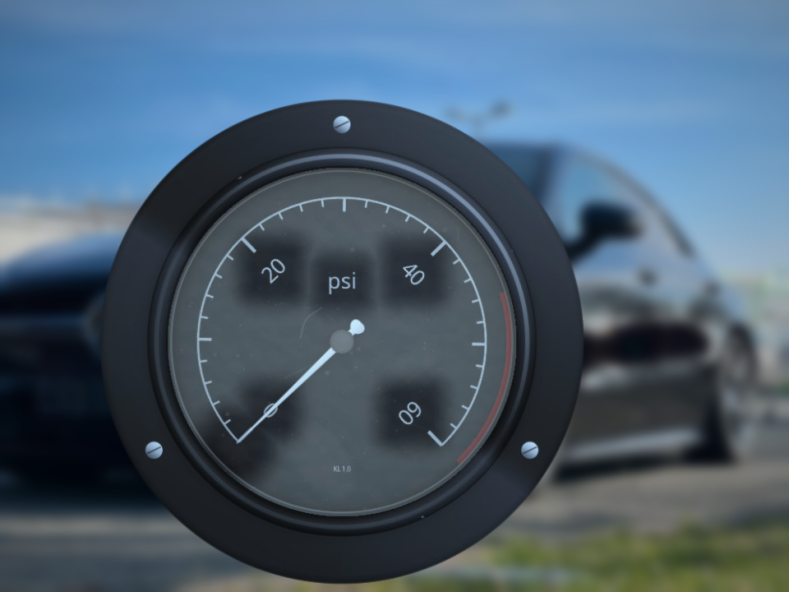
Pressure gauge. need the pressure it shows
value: 0 psi
